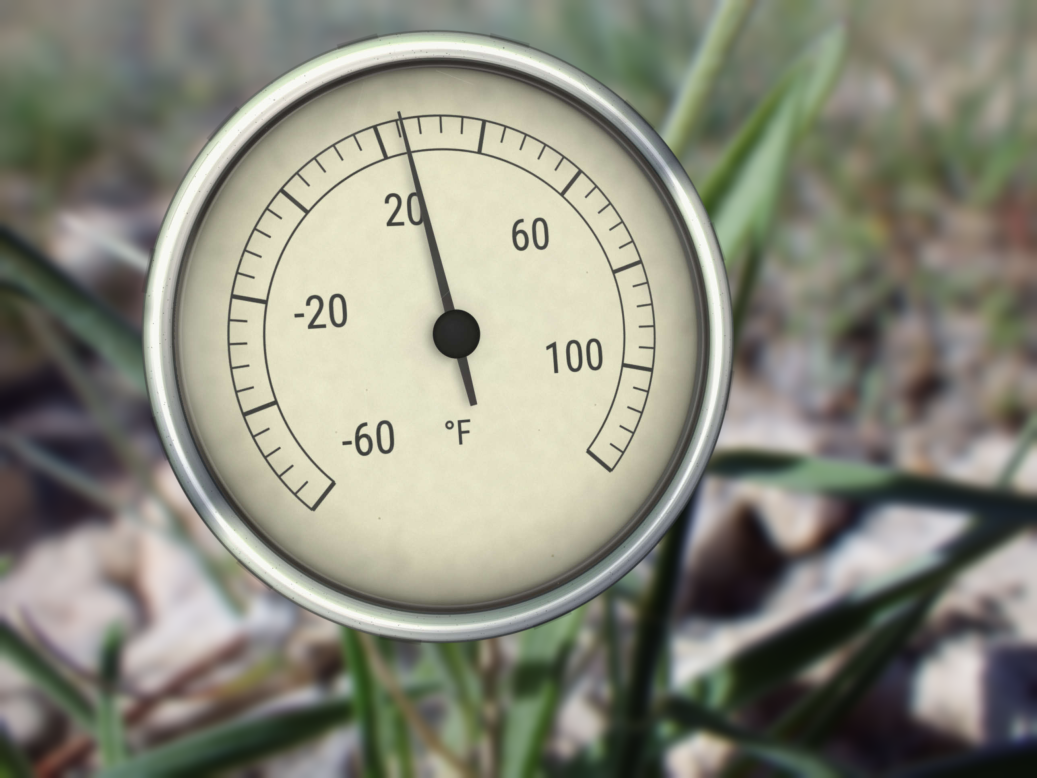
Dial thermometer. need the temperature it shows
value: 24 °F
